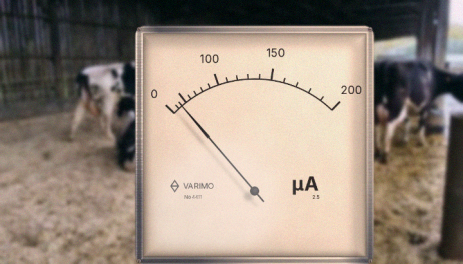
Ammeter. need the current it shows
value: 40 µA
